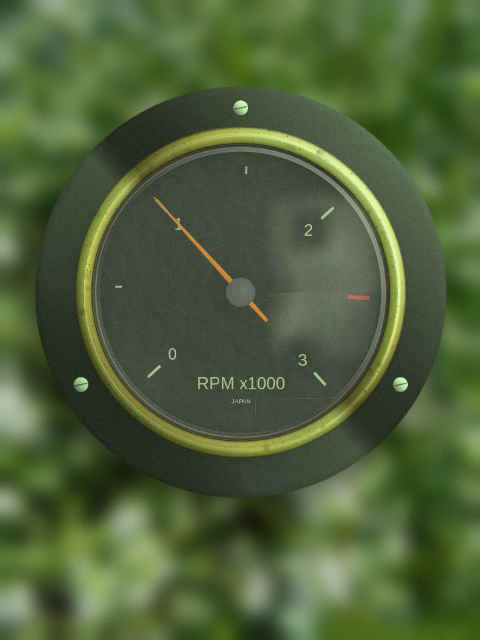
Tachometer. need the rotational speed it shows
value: 1000 rpm
